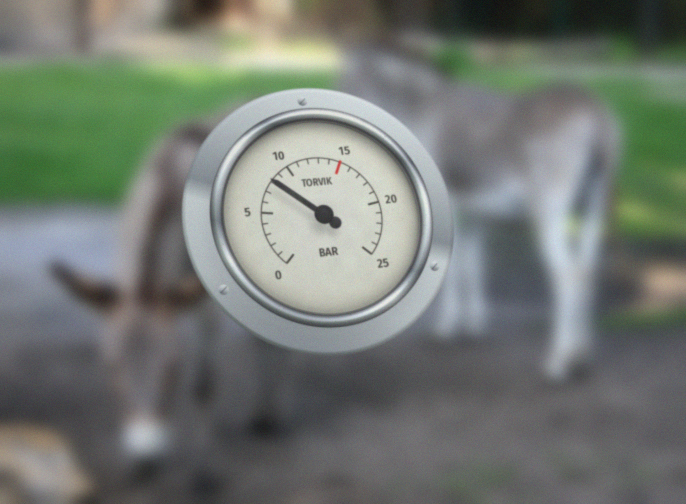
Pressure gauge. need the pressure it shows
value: 8 bar
